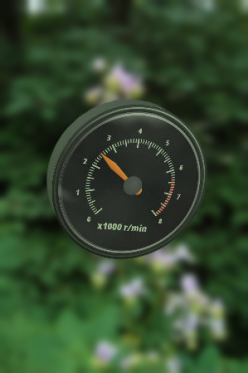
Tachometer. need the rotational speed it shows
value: 2500 rpm
